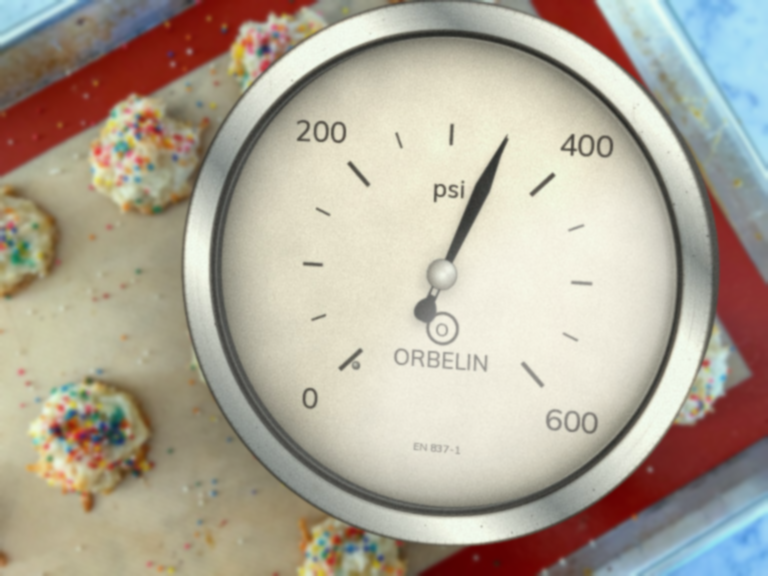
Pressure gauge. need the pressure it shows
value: 350 psi
